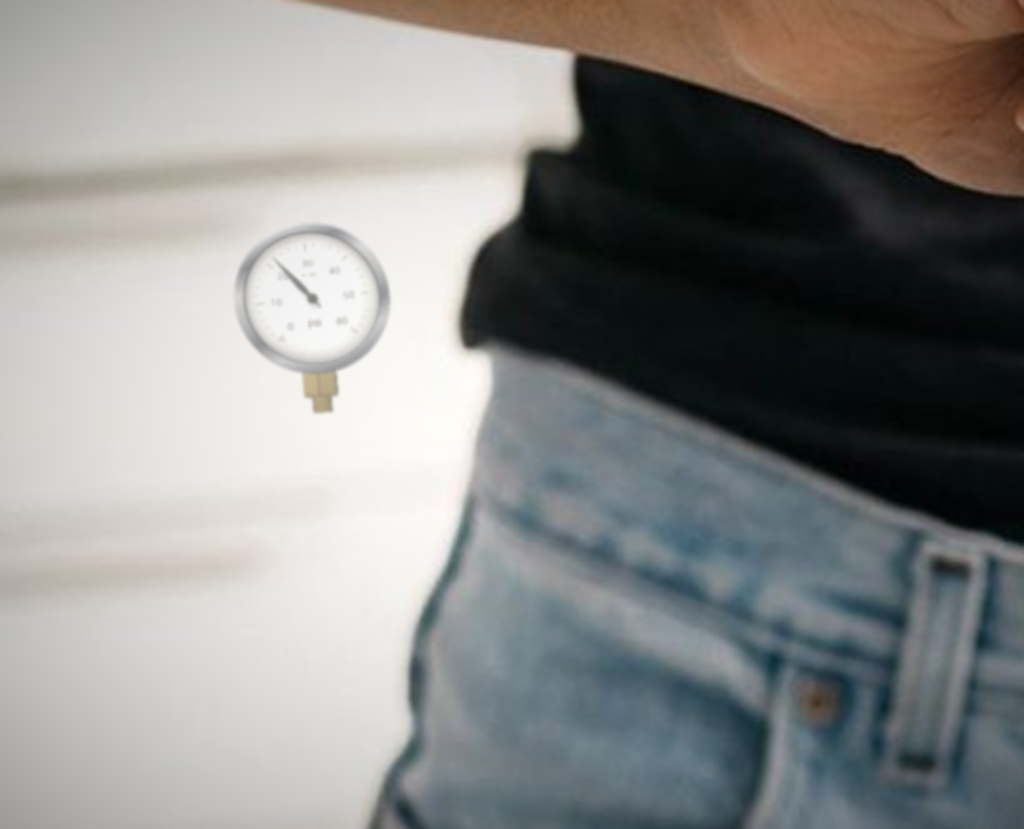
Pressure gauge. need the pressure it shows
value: 22 psi
